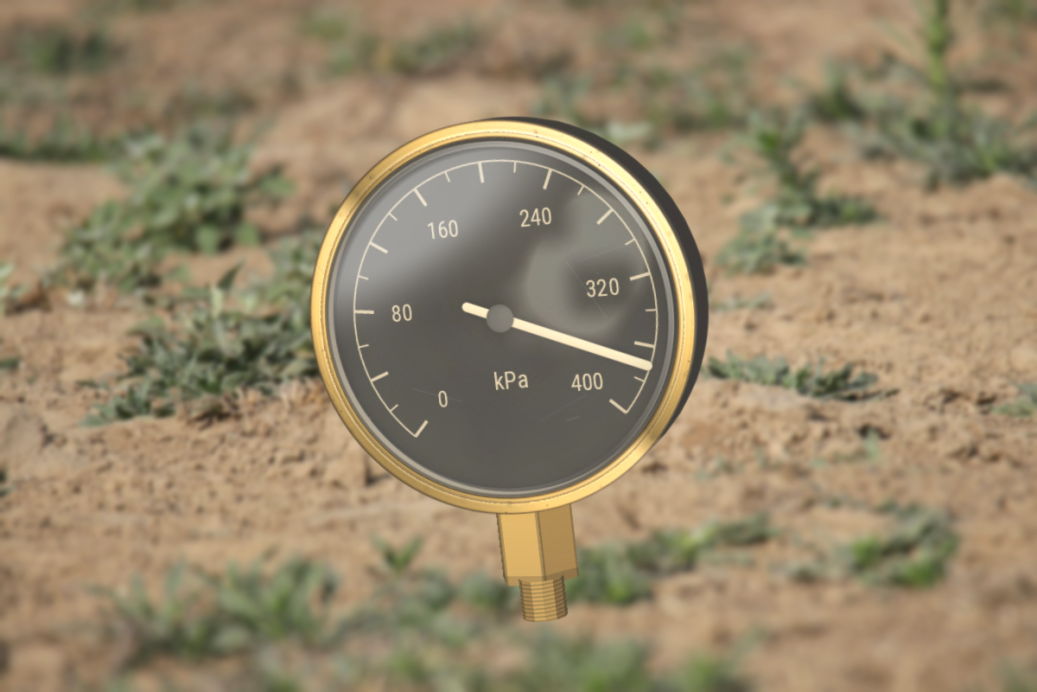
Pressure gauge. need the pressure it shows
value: 370 kPa
